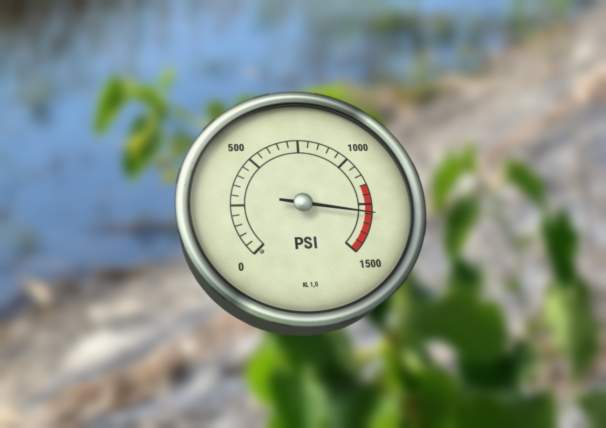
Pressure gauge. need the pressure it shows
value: 1300 psi
